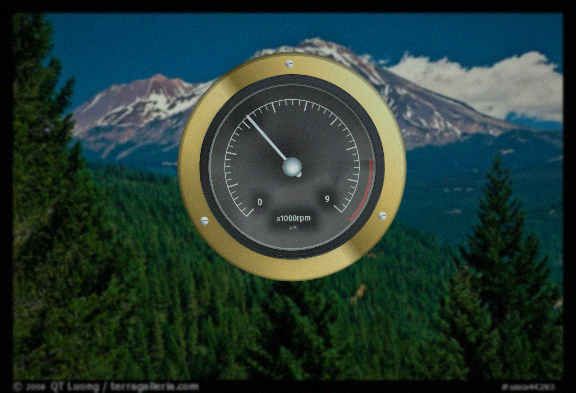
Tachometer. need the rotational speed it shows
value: 3200 rpm
